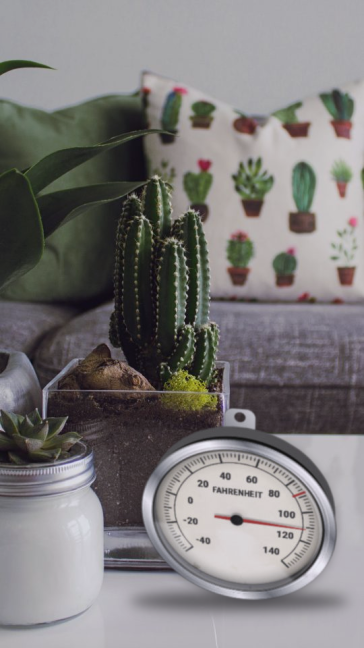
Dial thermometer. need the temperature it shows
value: 110 °F
